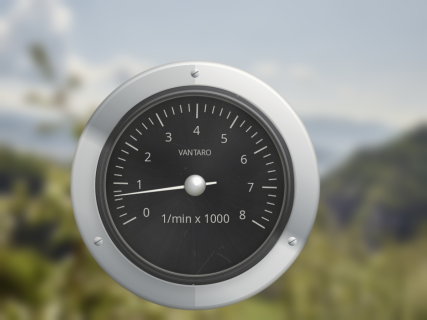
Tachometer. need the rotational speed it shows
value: 700 rpm
